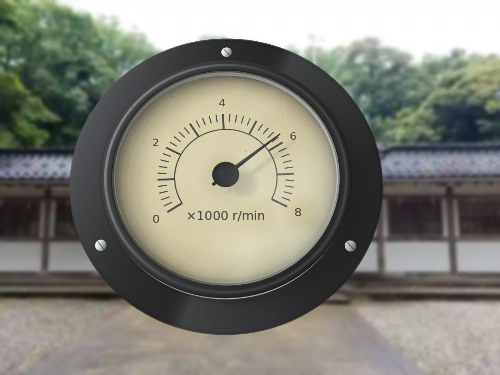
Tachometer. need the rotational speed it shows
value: 5800 rpm
